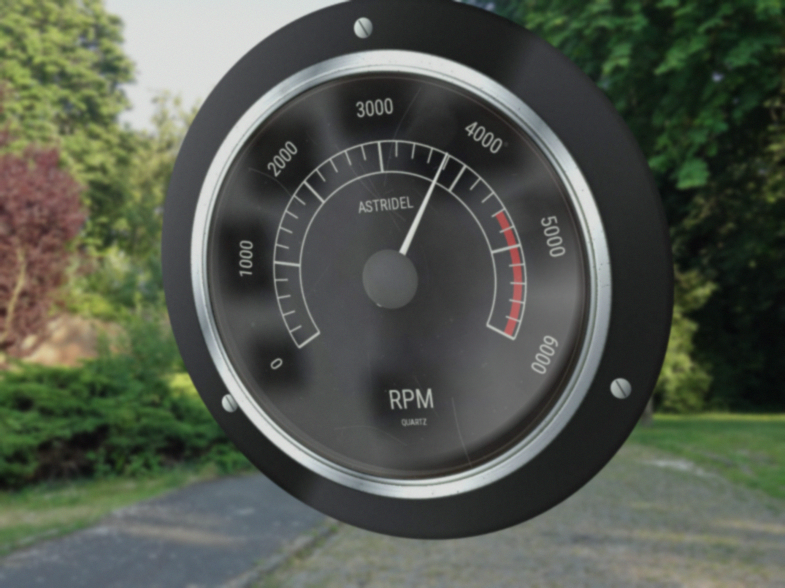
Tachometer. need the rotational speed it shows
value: 3800 rpm
